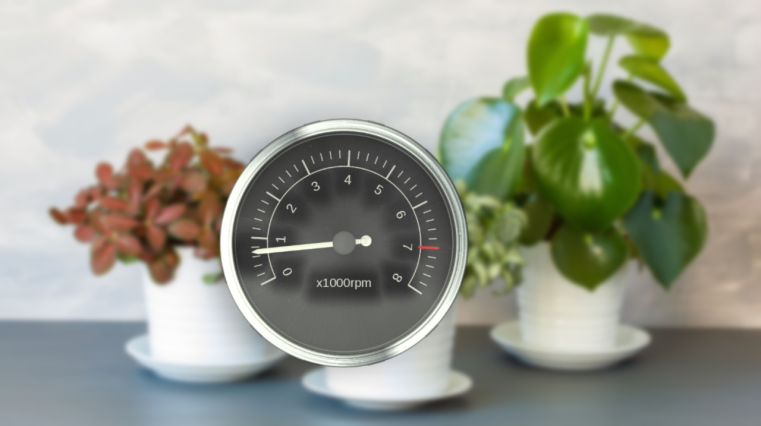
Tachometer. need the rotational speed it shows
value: 700 rpm
